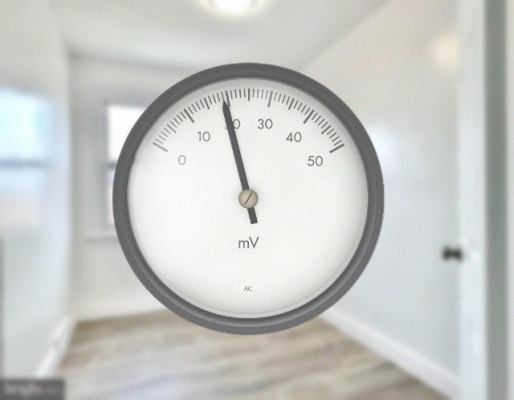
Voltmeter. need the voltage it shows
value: 19 mV
